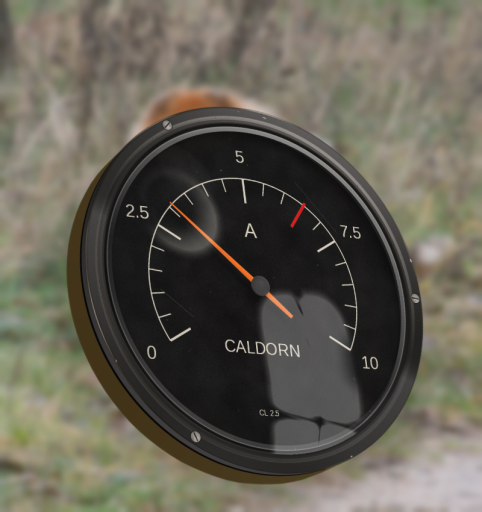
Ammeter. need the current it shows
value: 3 A
